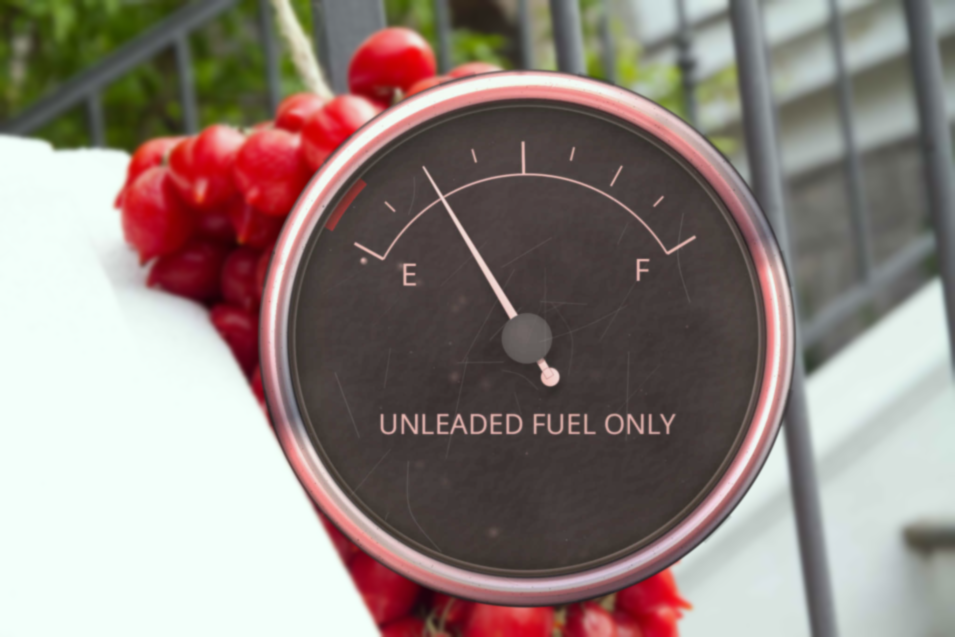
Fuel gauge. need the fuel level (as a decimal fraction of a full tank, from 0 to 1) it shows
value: 0.25
